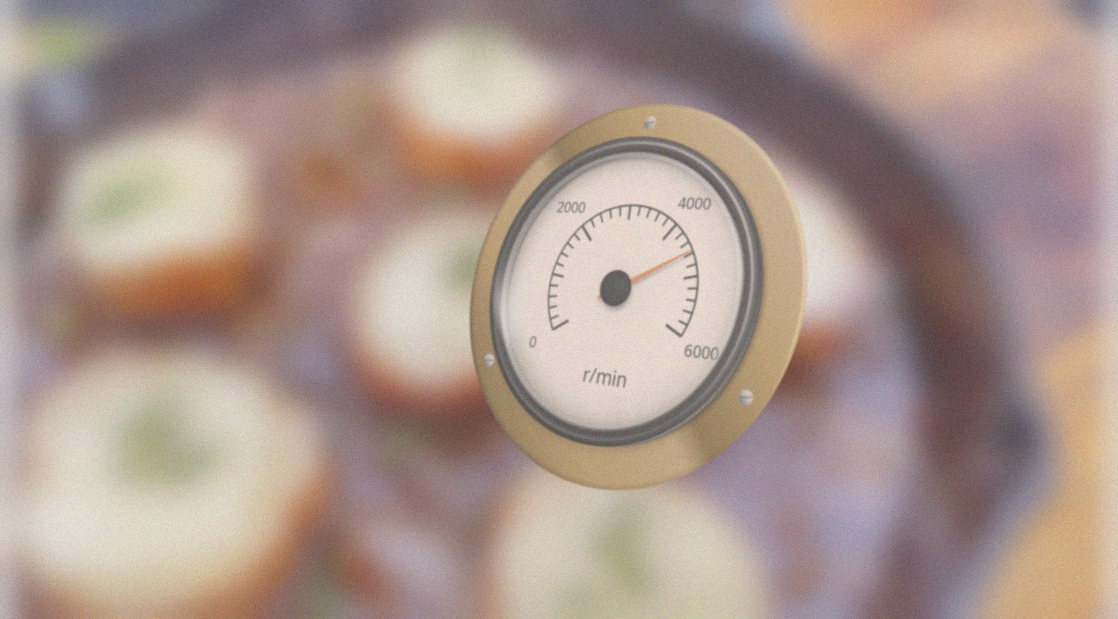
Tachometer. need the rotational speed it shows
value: 4600 rpm
